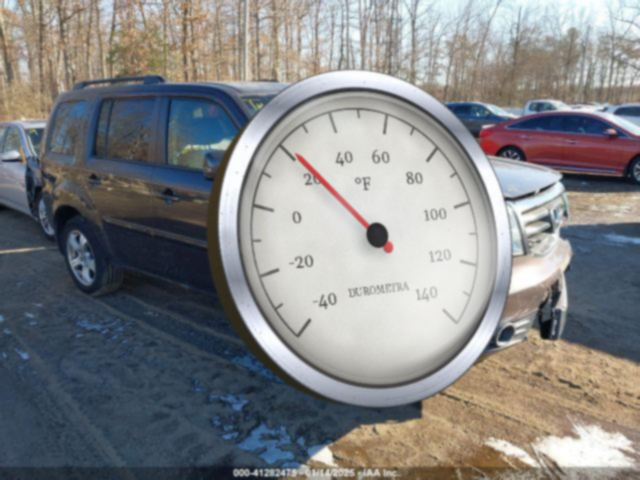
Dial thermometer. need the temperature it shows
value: 20 °F
